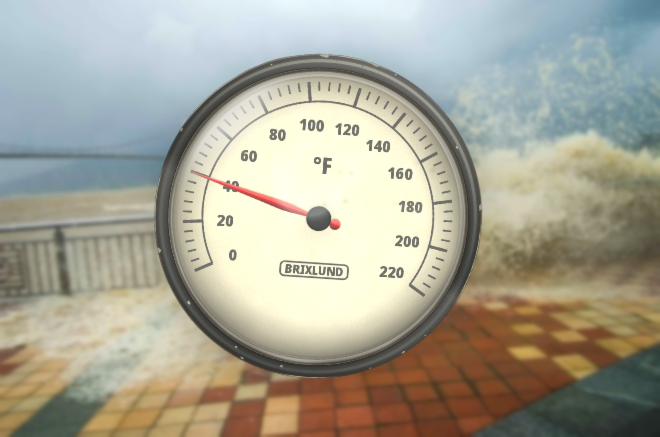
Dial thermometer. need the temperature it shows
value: 40 °F
